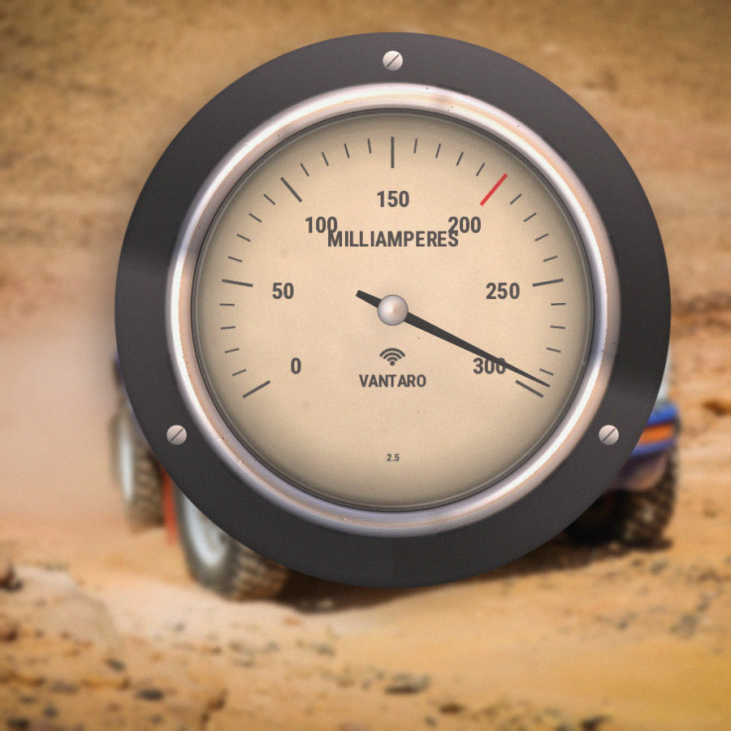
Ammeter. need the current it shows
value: 295 mA
